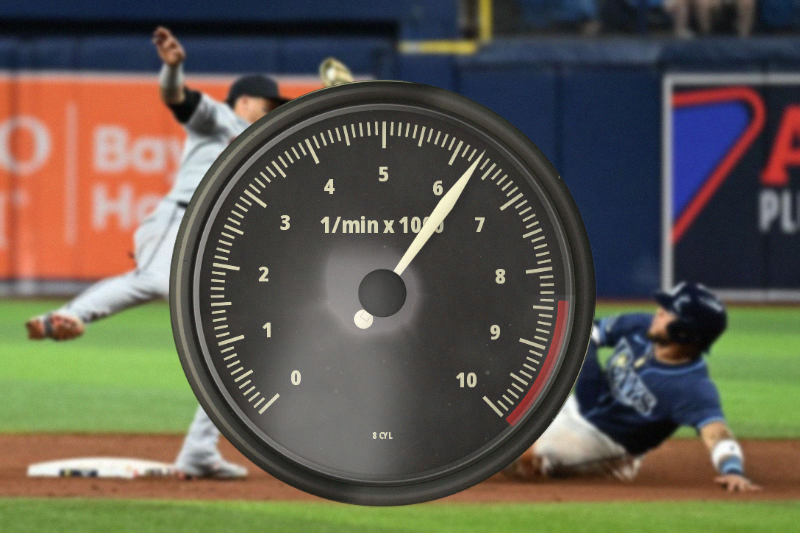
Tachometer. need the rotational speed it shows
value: 6300 rpm
